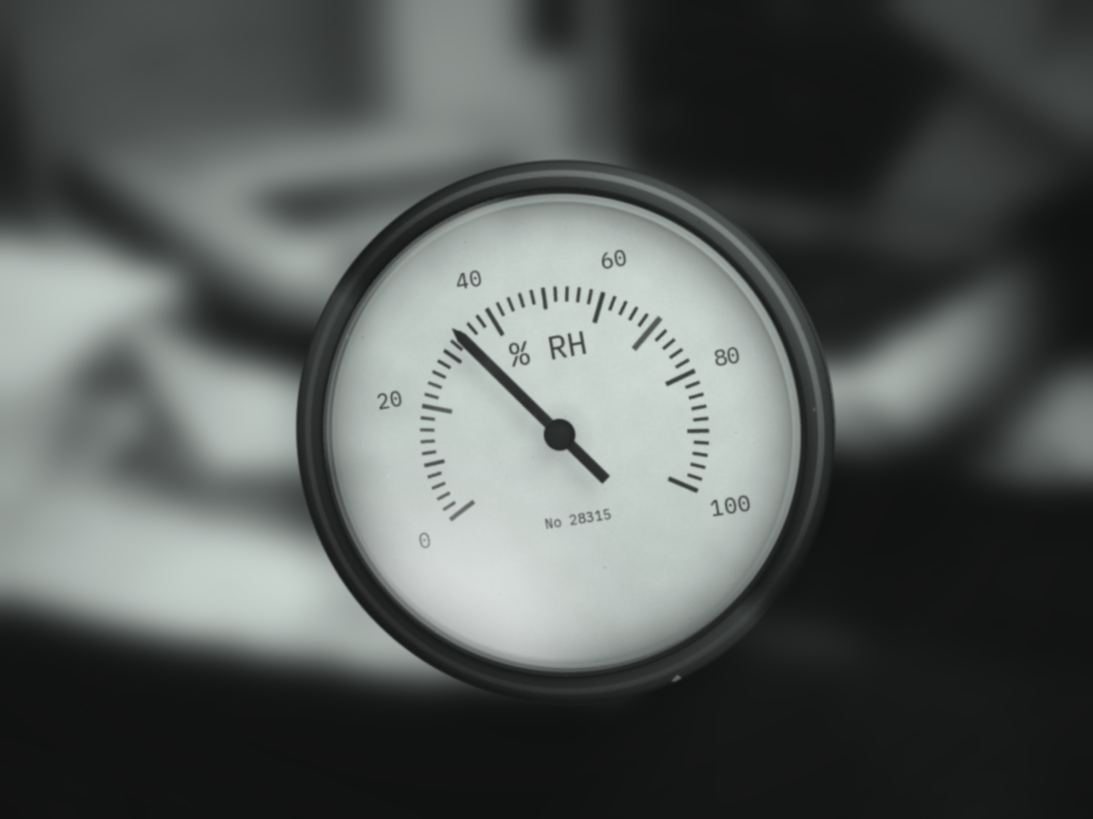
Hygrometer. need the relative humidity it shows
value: 34 %
